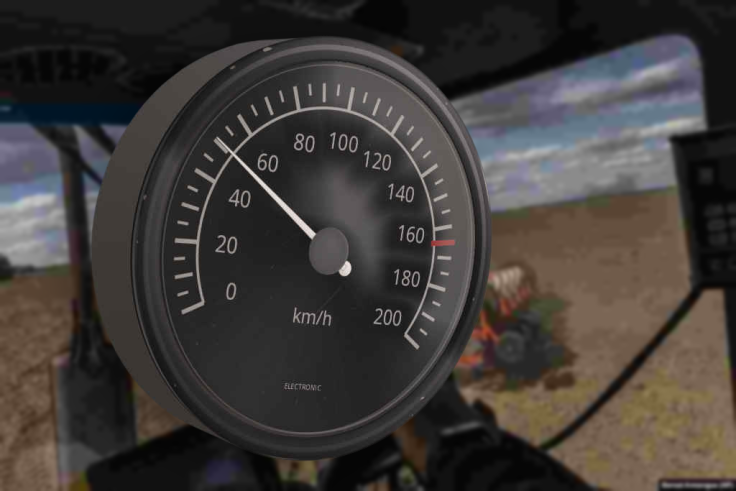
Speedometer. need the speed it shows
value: 50 km/h
